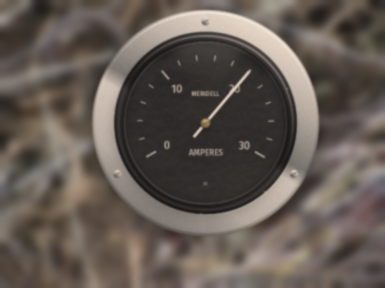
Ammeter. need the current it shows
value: 20 A
